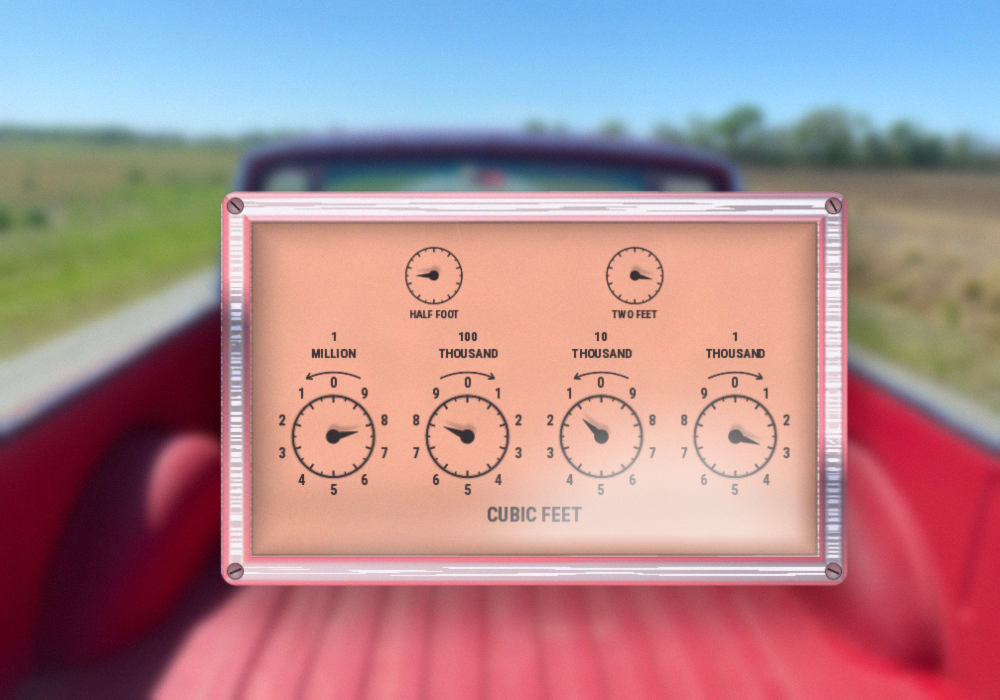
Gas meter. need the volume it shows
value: 781300 ft³
